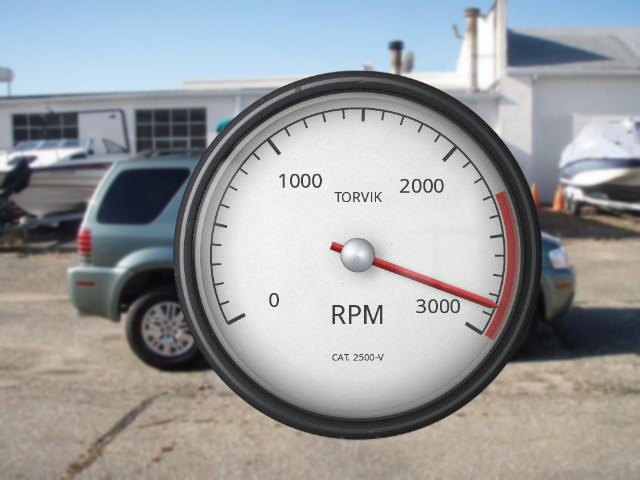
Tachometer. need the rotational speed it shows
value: 2850 rpm
